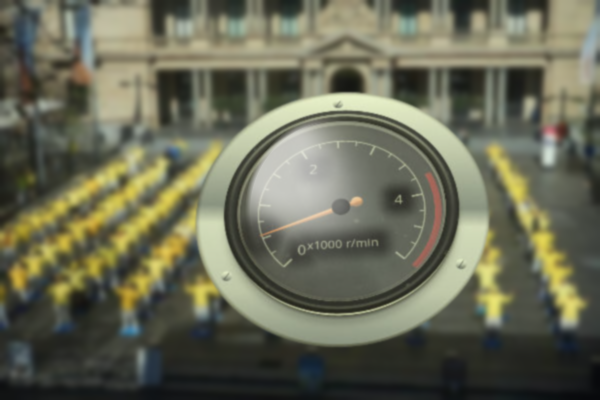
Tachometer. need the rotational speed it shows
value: 500 rpm
